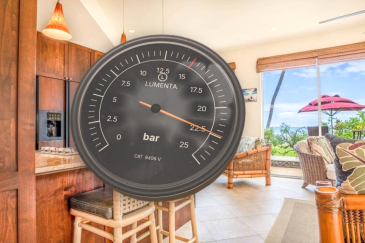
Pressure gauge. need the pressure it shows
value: 22.5 bar
